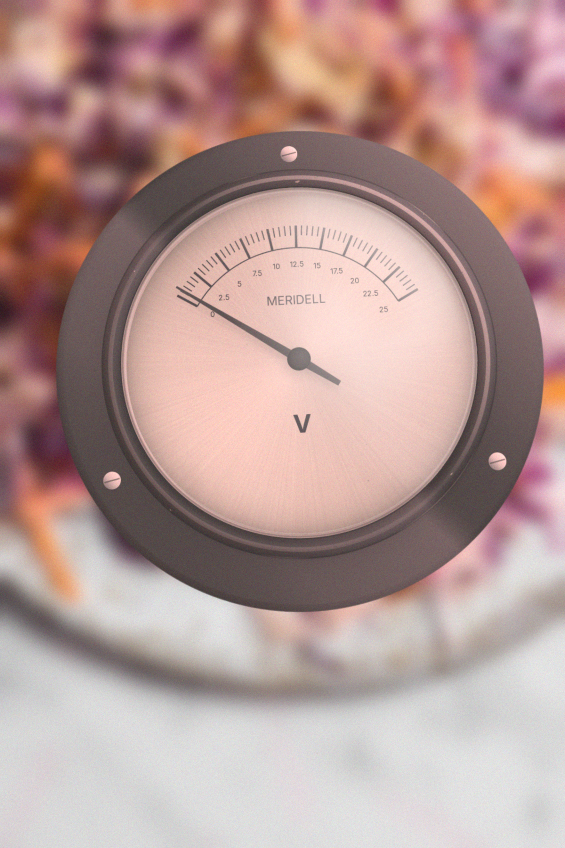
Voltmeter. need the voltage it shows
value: 0.5 V
